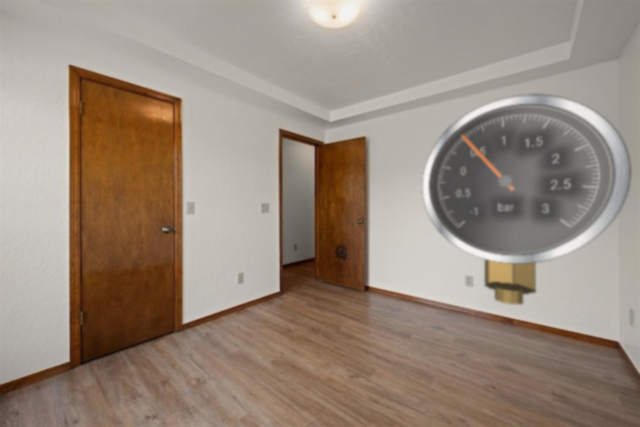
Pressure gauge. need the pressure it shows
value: 0.5 bar
